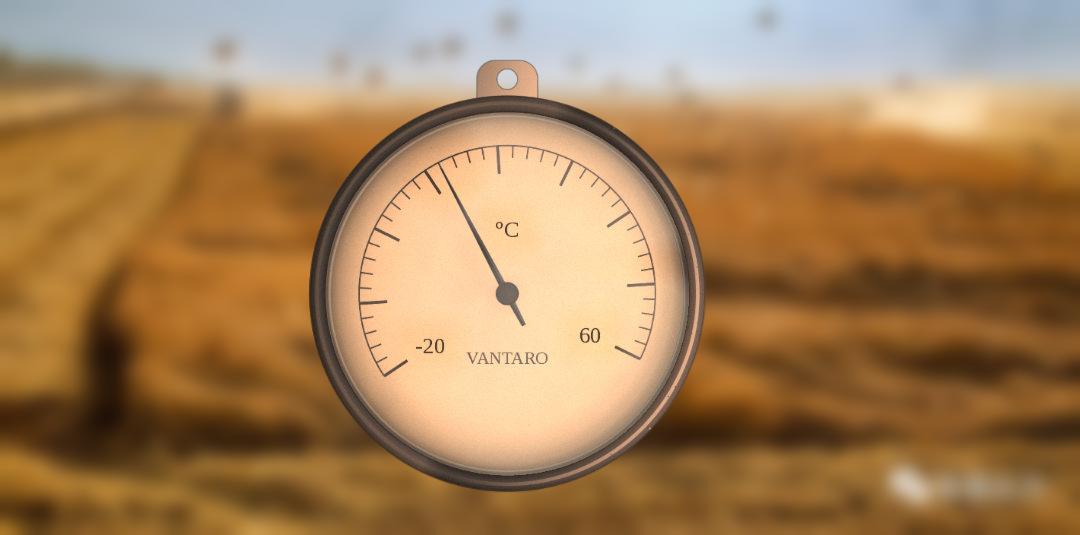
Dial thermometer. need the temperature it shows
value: 12 °C
